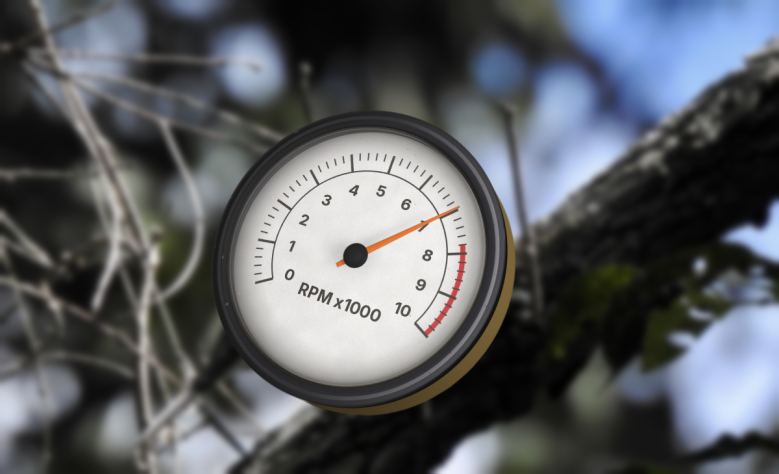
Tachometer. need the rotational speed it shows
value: 7000 rpm
